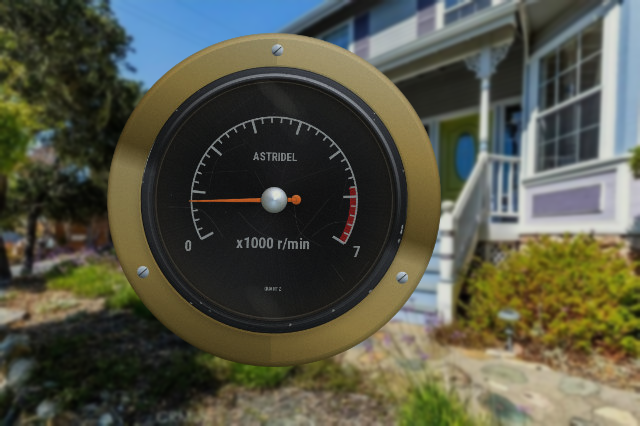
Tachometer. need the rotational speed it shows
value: 800 rpm
